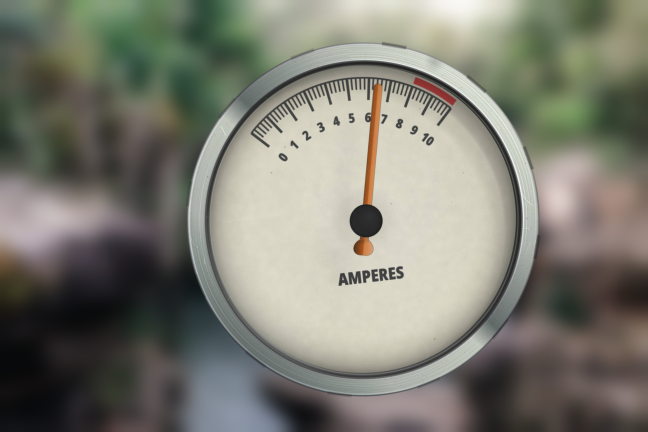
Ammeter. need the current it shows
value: 6.4 A
